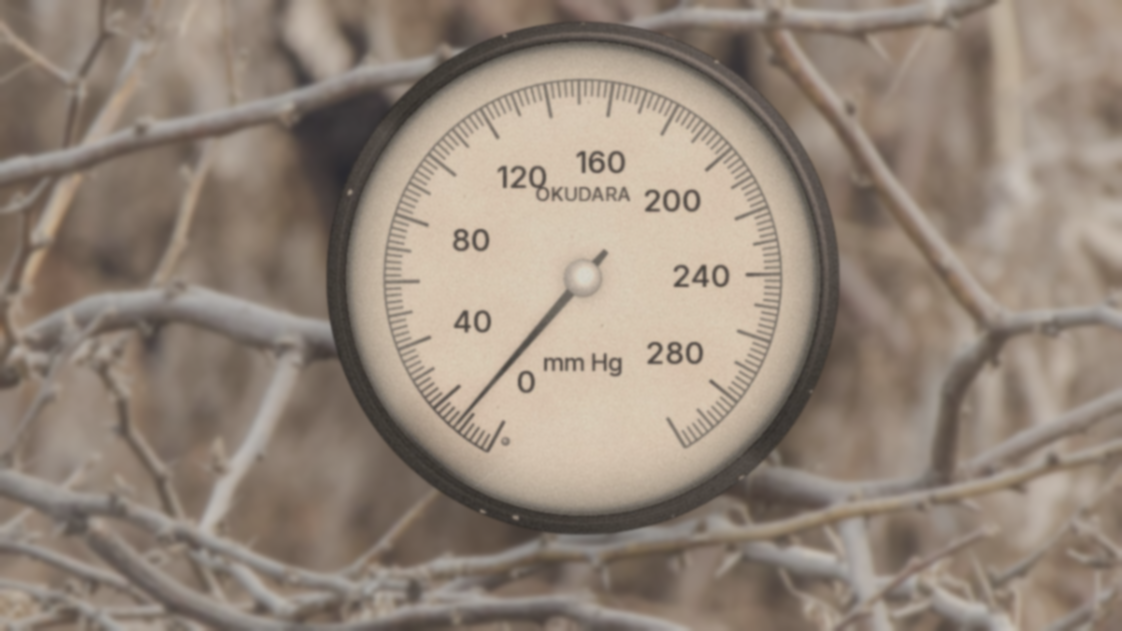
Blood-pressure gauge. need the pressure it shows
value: 12 mmHg
